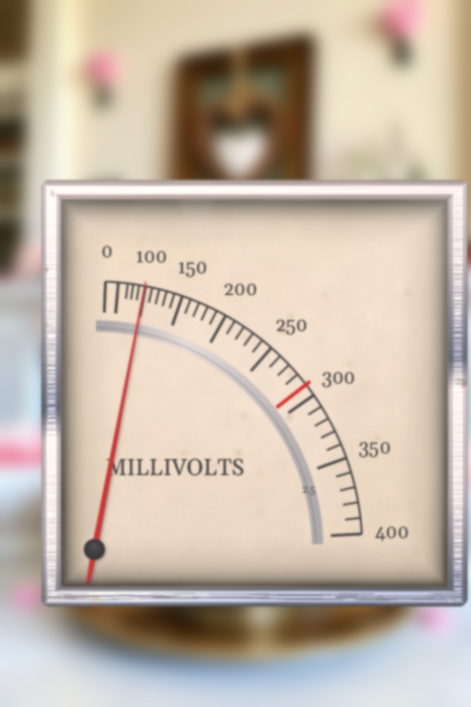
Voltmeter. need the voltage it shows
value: 100 mV
